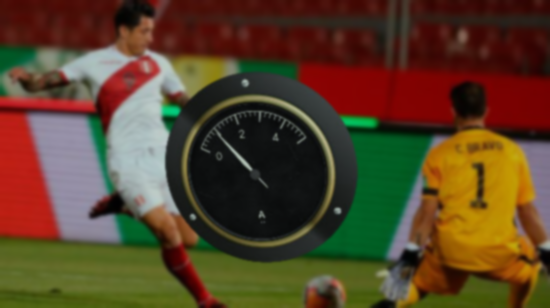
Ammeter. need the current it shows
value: 1 A
